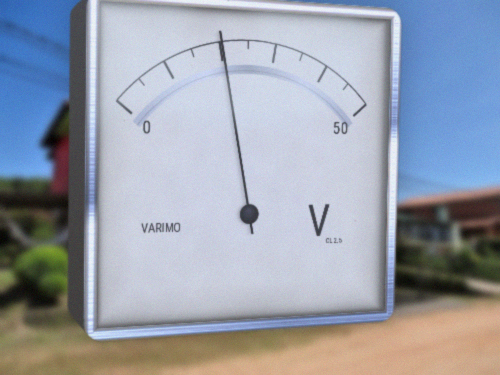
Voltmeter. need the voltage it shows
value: 20 V
